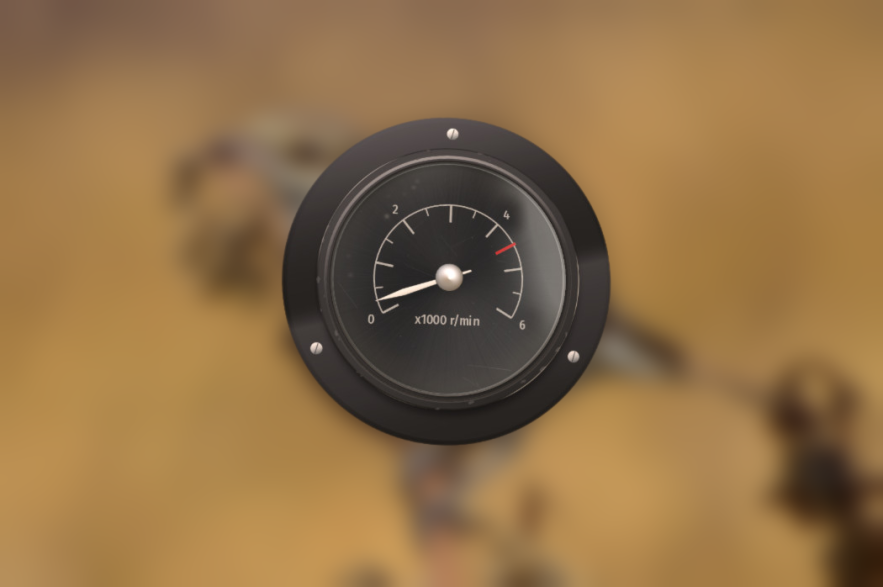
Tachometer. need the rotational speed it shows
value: 250 rpm
